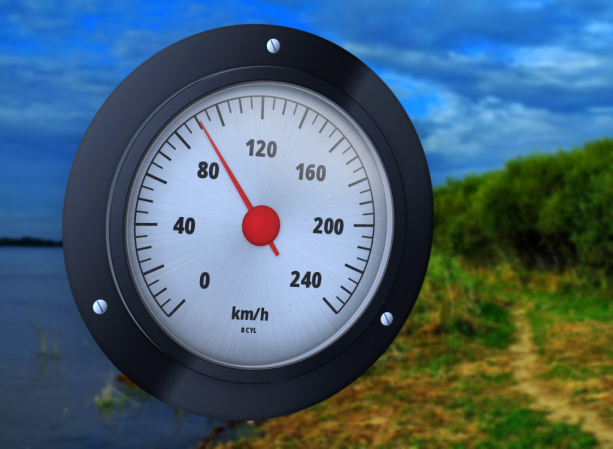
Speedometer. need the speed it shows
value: 90 km/h
